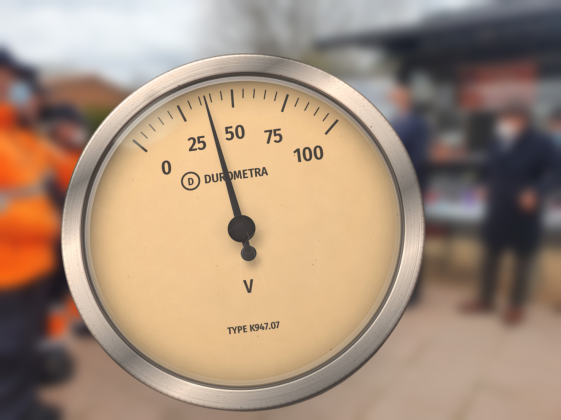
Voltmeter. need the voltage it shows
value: 37.5 V
